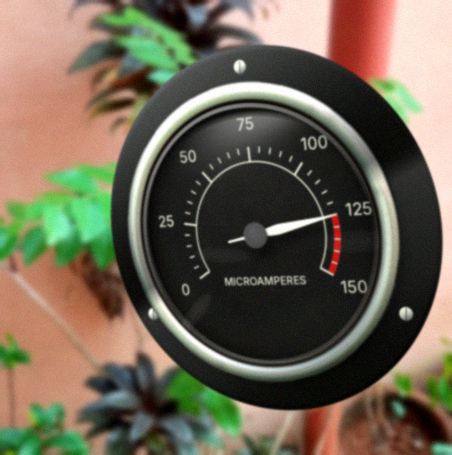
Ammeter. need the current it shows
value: 125 µA
